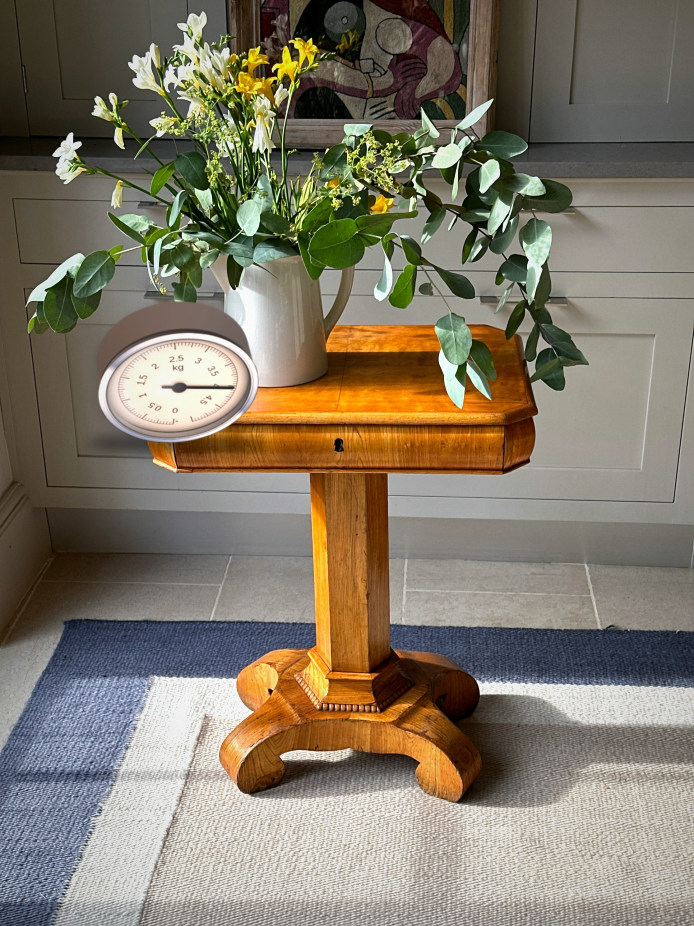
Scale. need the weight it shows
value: 4 kg
